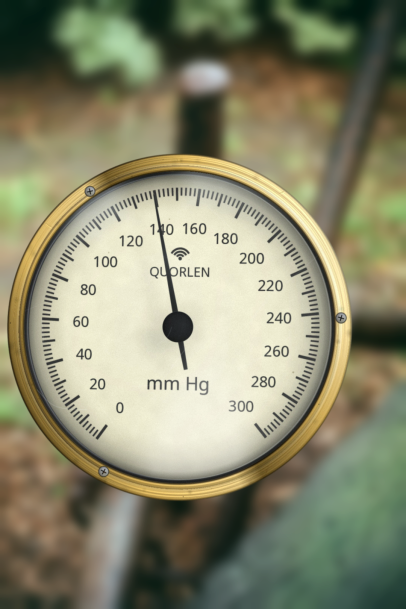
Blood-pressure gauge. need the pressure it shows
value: 140 mmHg
